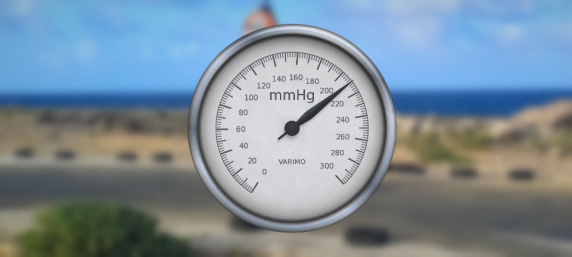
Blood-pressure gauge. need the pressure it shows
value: 210 mmHg
